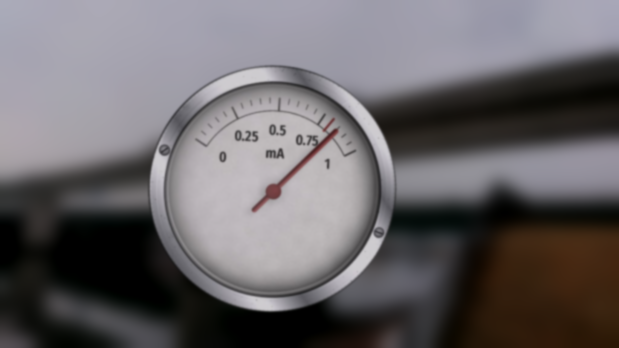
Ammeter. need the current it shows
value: 0.85 mA
